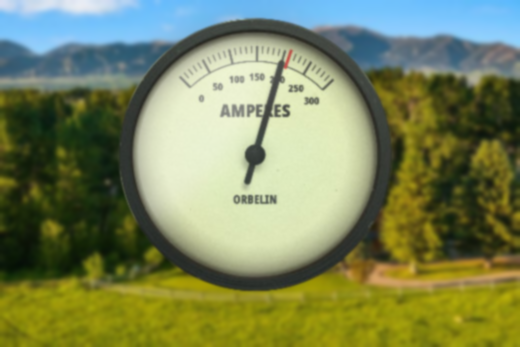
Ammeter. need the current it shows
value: 200 A
